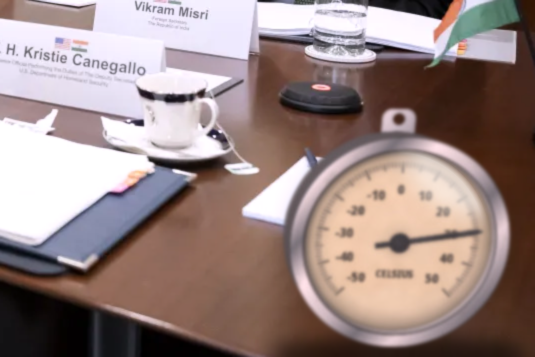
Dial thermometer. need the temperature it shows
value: 30 °C
